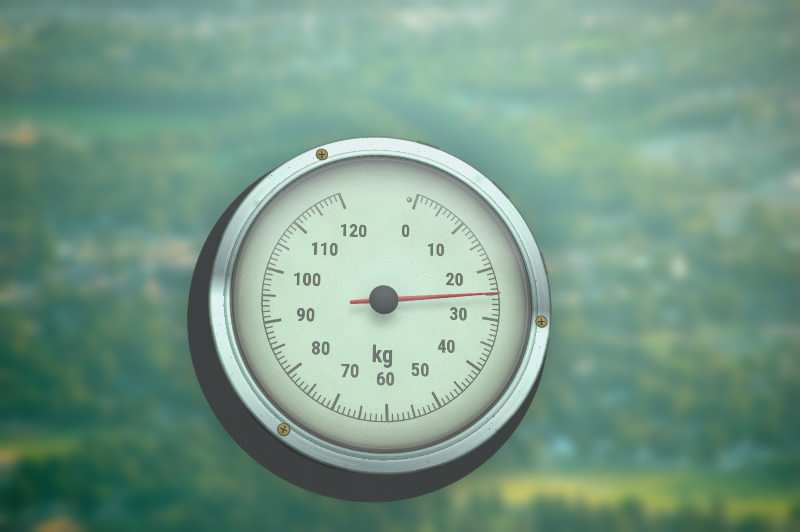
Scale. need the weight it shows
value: 25 kg
